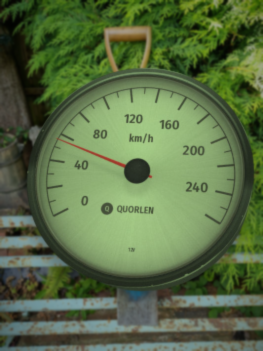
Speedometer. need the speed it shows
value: 55 km/h
